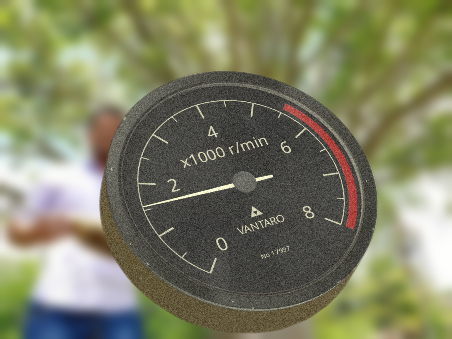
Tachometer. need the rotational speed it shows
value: 1500 rpm
